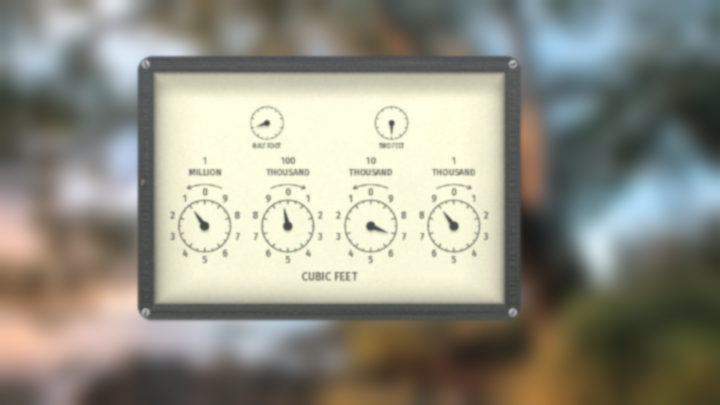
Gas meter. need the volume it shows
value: 96900 ft³
